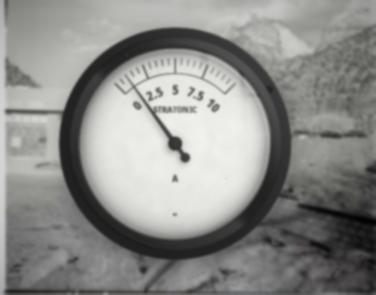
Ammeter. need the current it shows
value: 1 A
